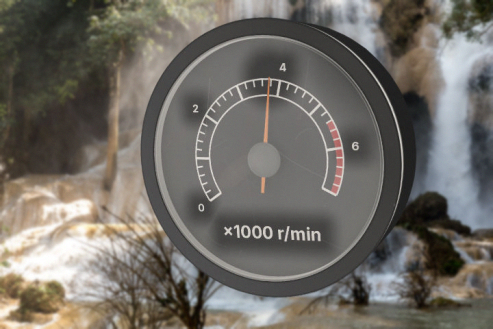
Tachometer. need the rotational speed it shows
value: 3800 rpm
